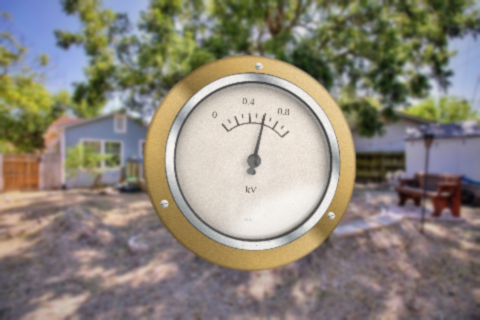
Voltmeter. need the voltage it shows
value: 0.6 kV
